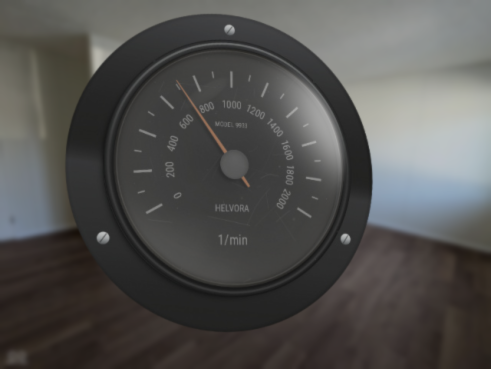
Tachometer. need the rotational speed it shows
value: 700 rpm
